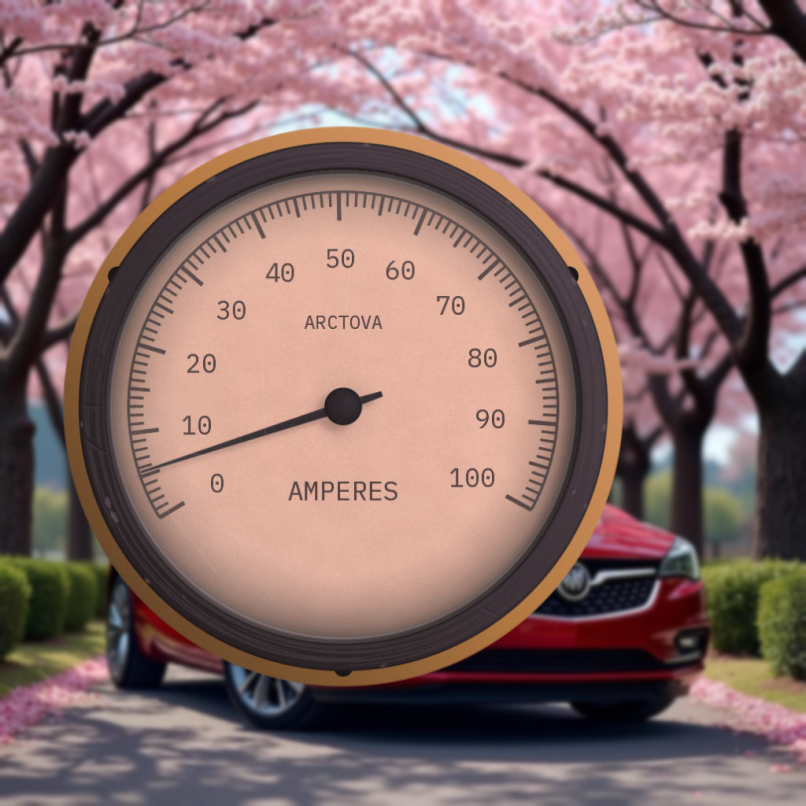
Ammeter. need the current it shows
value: 5.5 A
